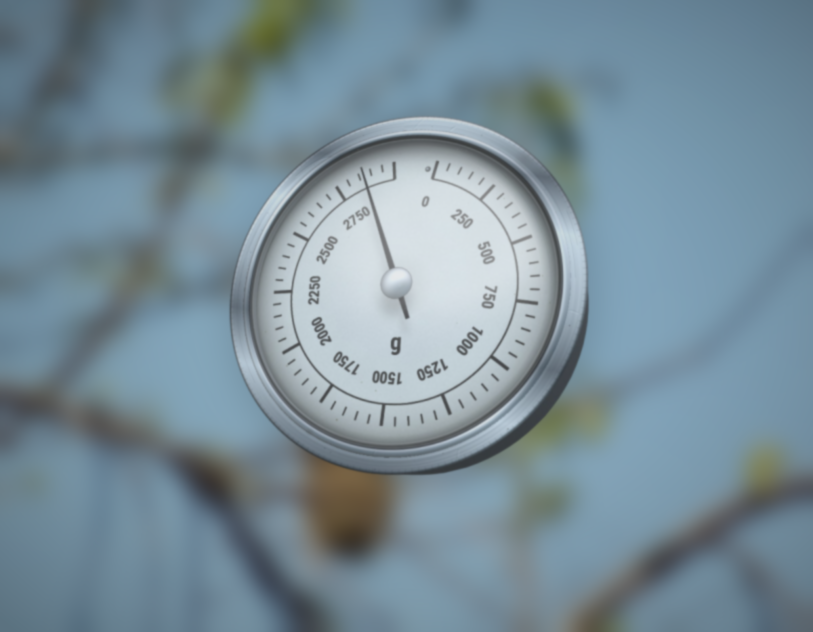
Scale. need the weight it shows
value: 2875 g
